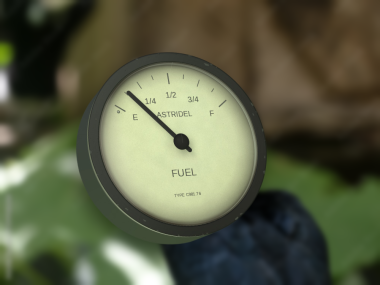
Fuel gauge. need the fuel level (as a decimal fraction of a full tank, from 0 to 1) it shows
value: 0.125
